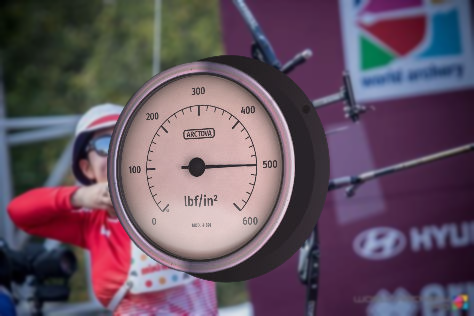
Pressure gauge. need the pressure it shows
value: 500 psi
